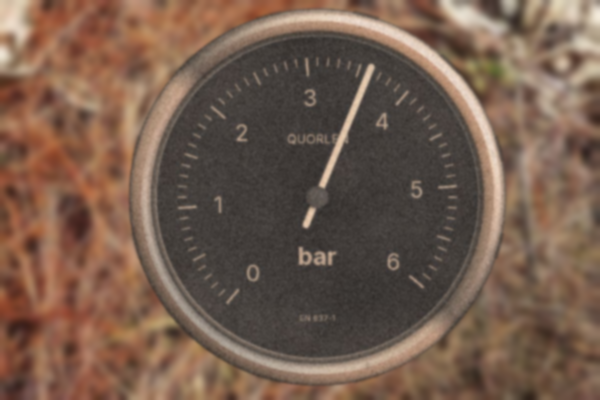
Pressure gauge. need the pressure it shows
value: 3.6 bar
